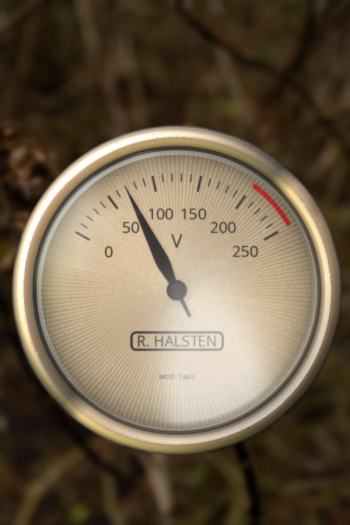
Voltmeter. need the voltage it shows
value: 70 V
